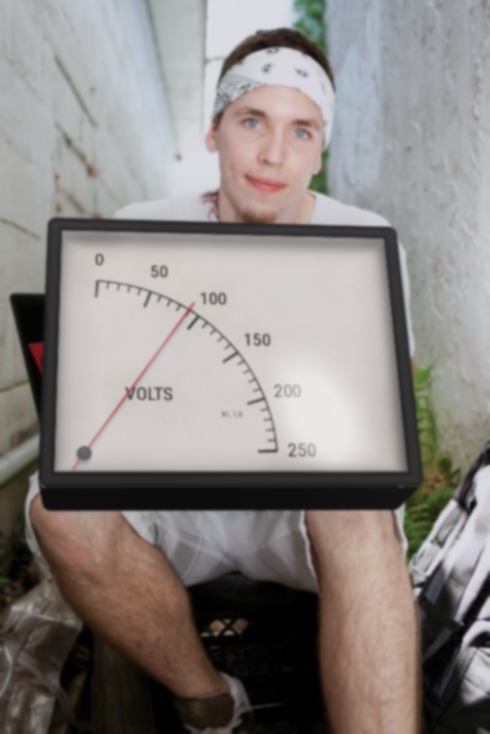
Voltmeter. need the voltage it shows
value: 90 V
